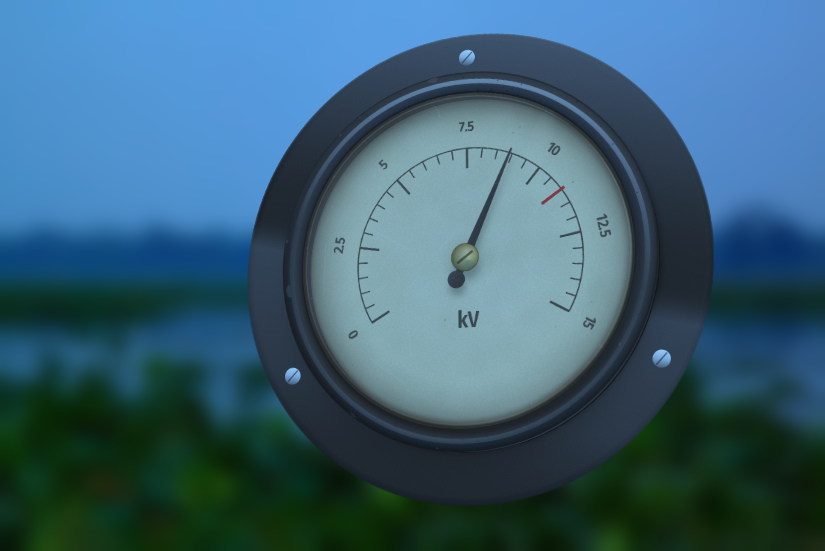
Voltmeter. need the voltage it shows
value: 9 kV
